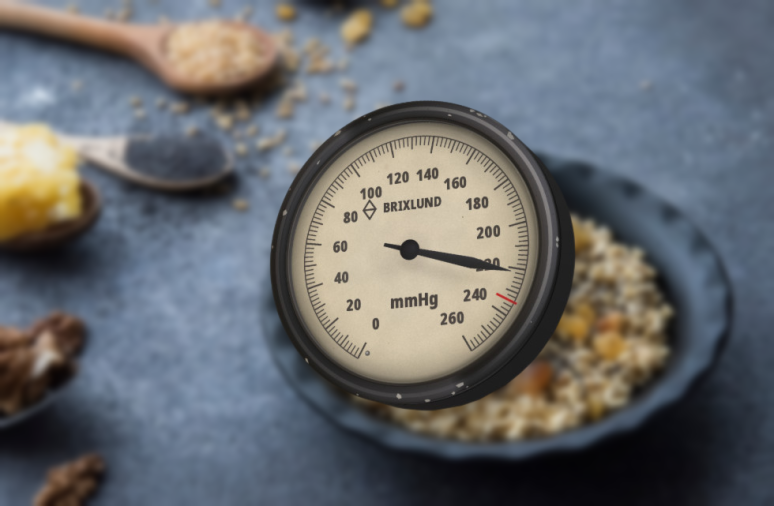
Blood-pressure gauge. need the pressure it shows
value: 222 mmHg
